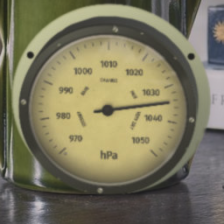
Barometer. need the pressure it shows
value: 1034 hPa
